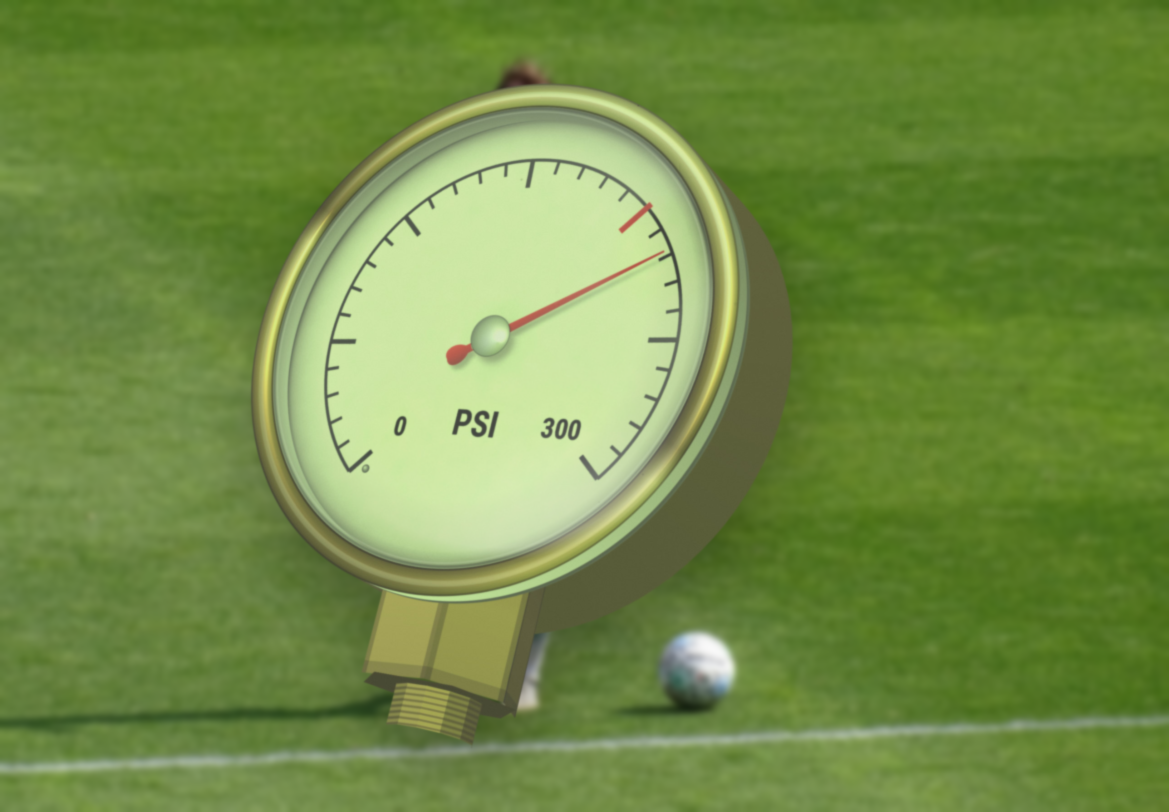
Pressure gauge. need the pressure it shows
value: 220 psi
